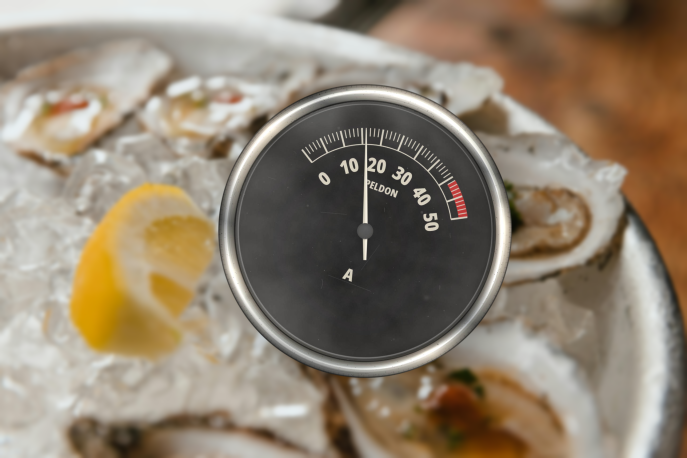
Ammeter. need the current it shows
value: 16 A
